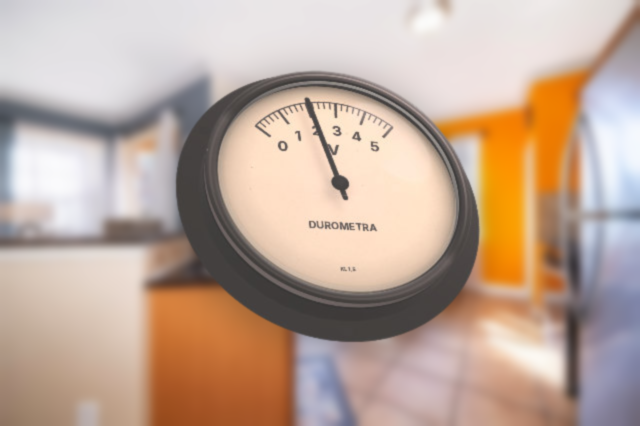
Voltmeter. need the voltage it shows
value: 2 V
